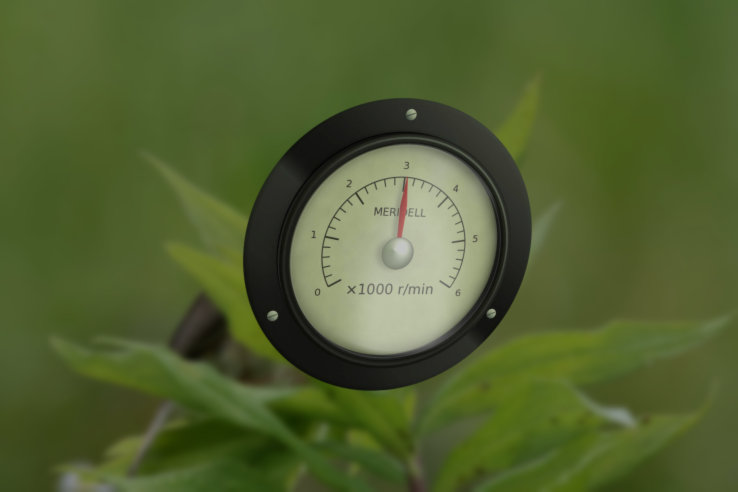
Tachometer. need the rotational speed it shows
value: 3000 rpm
